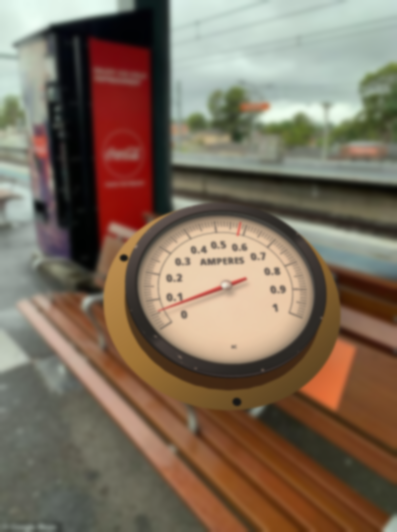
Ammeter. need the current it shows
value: 0.05 A
